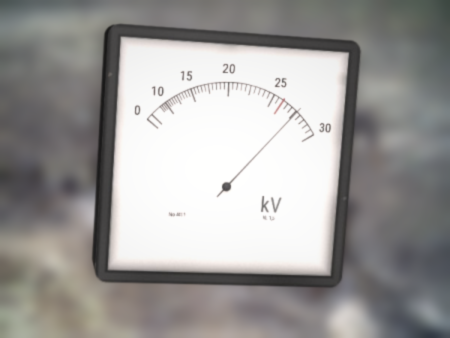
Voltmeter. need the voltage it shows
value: 27.5 kV
